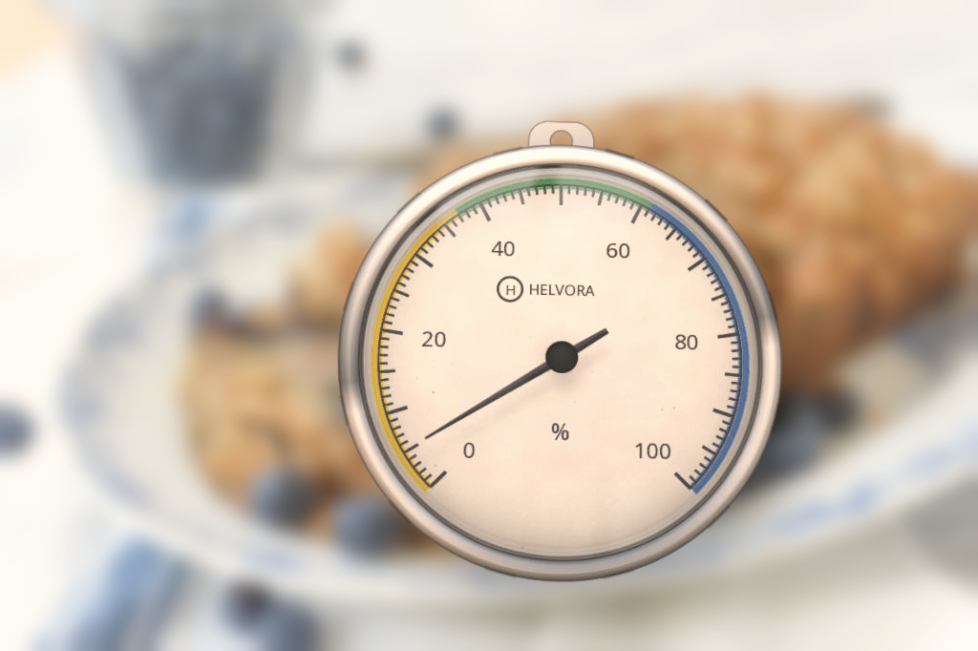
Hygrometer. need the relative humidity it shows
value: 5 %
